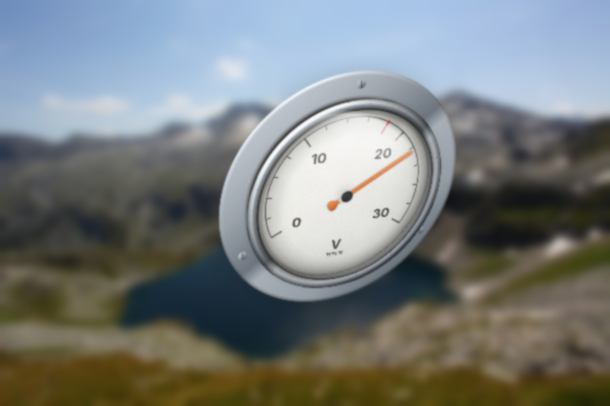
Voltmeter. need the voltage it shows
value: 22 V
